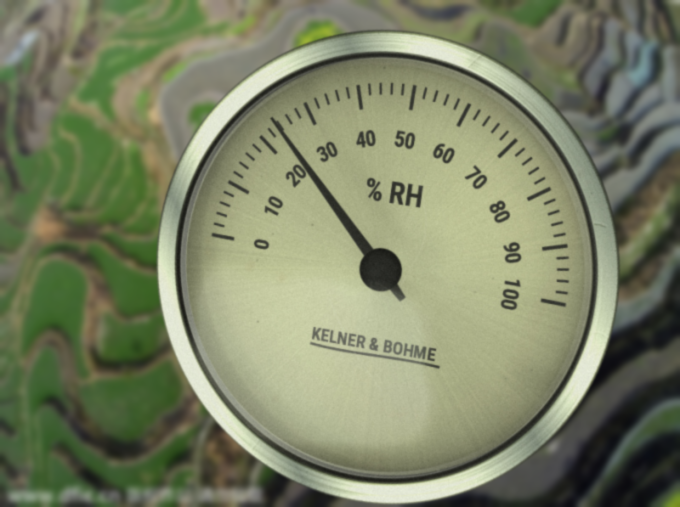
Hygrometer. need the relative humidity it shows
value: 24 %
